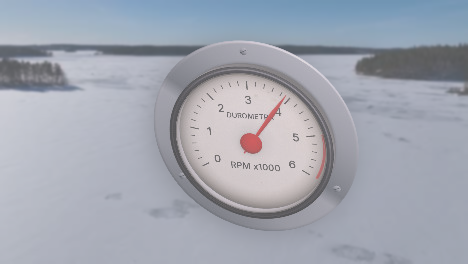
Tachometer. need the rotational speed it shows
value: 3900 rpm
